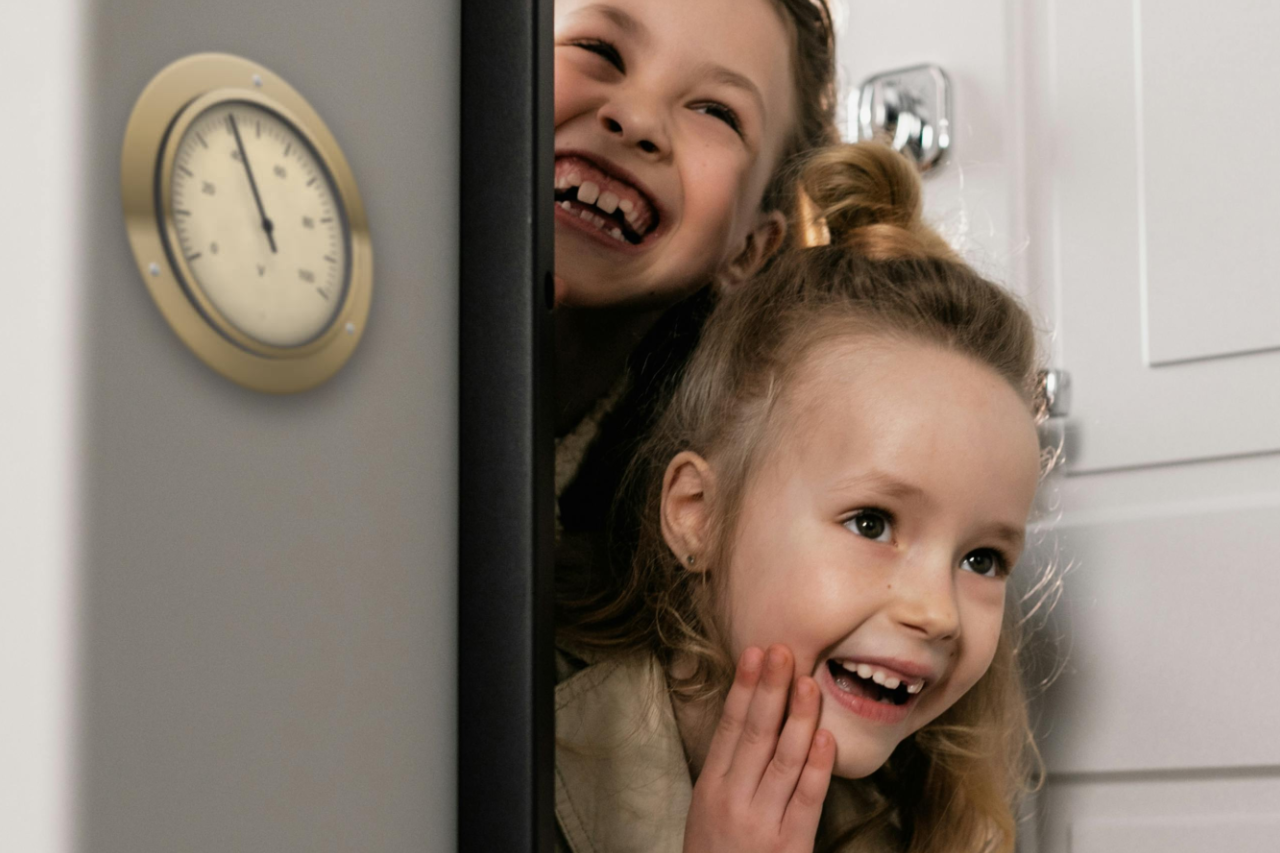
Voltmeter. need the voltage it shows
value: 40 V
